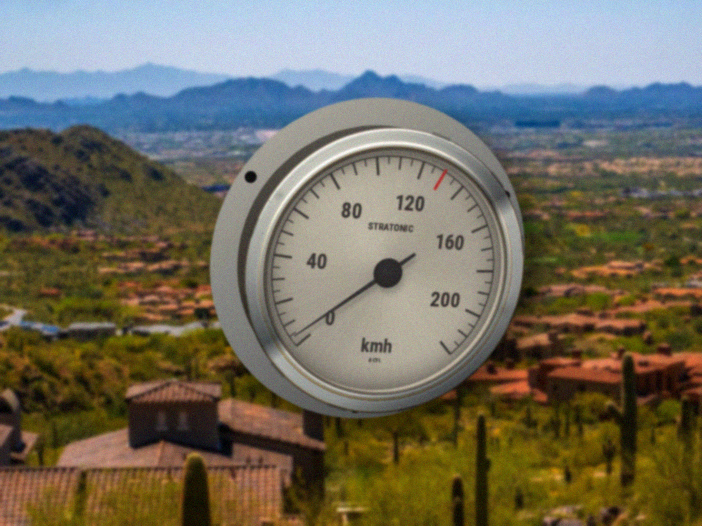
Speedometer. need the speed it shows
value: 5 km/h
